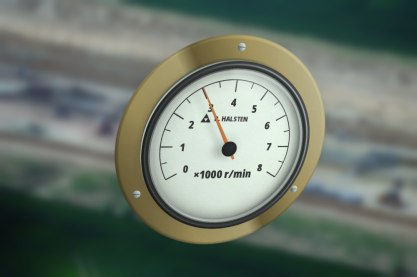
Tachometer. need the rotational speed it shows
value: 3000 rpm
